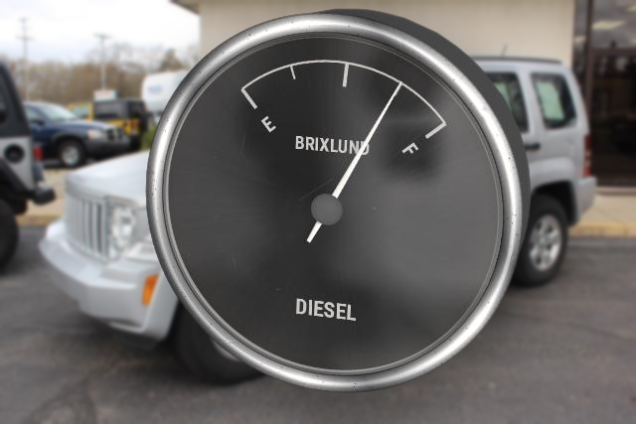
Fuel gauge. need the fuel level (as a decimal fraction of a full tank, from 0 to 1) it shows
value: 0.75
